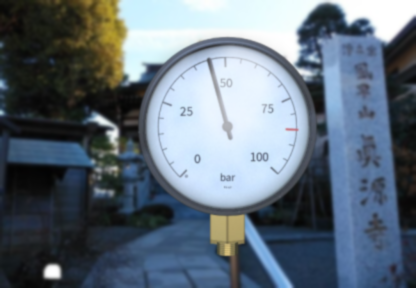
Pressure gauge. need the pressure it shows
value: 45 bar
